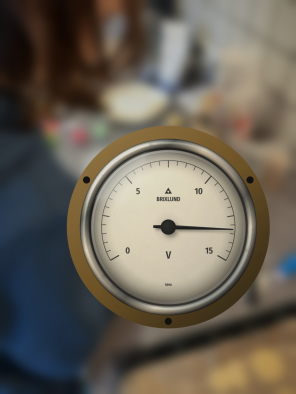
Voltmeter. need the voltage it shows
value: 13.25 V
